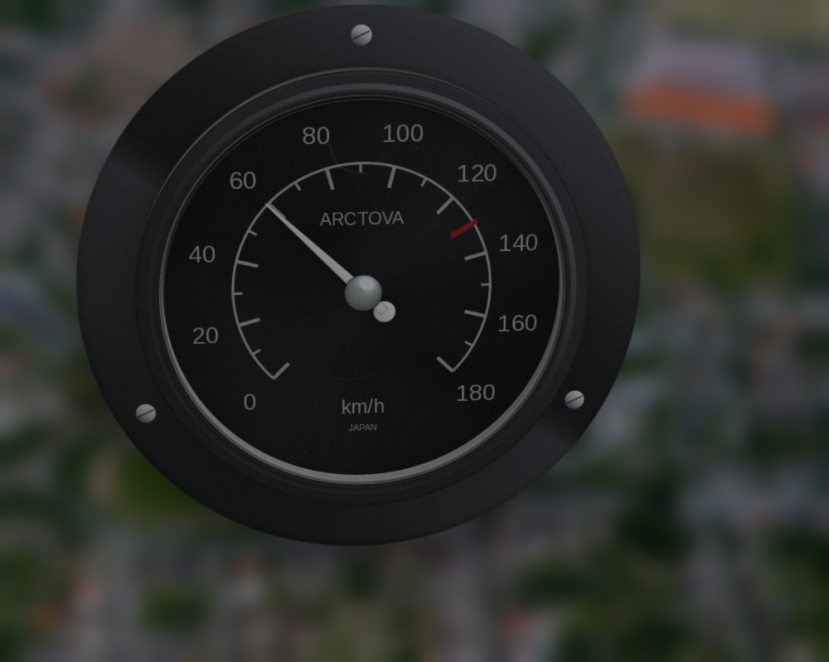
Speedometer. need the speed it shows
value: 60 km/h
